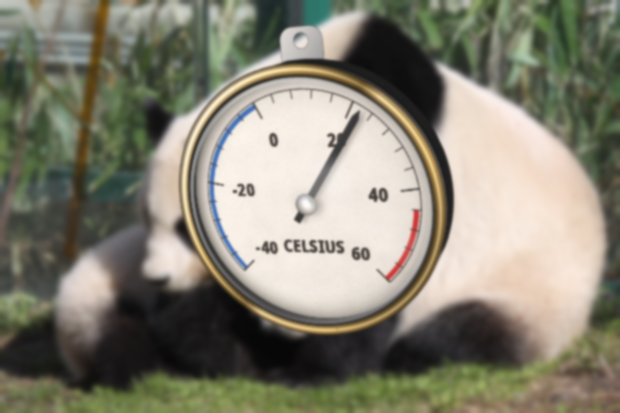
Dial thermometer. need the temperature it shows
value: 22 °C
